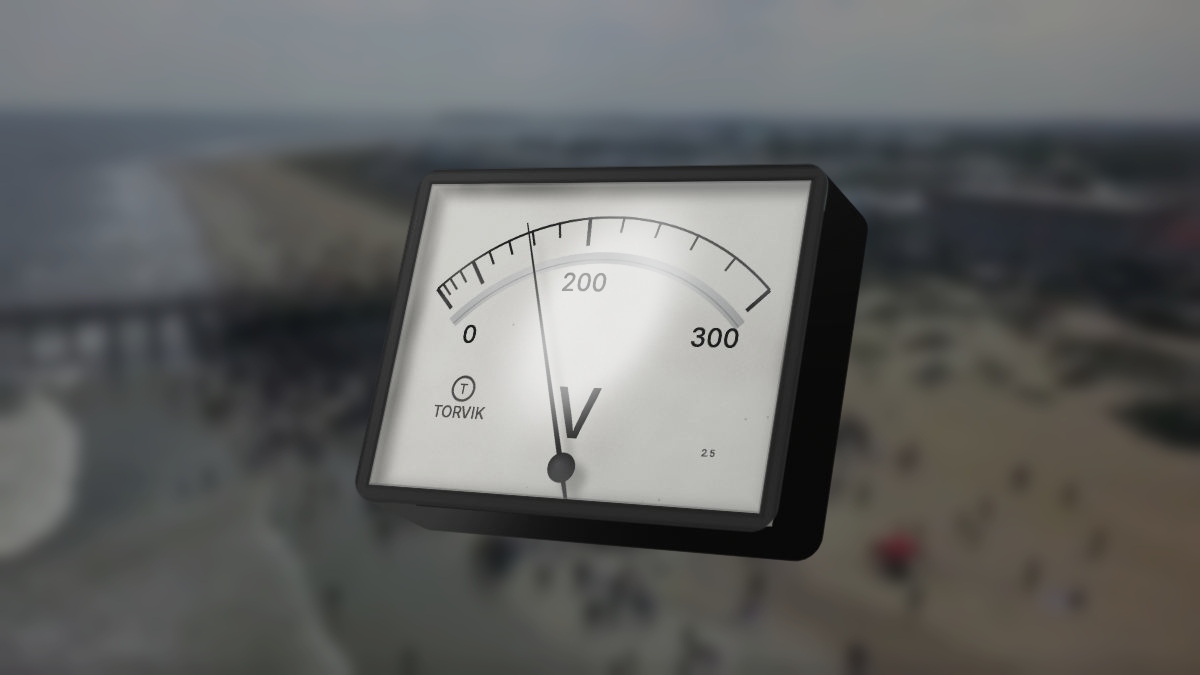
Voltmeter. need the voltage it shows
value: 160 V
